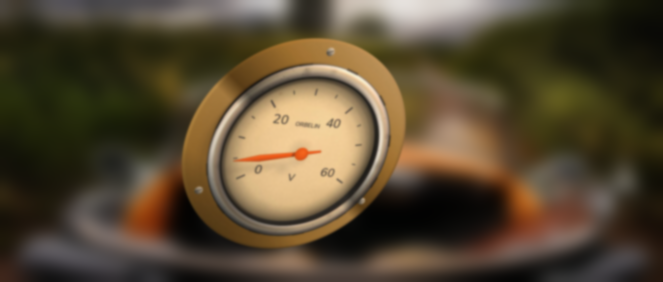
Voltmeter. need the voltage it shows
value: 5 V
